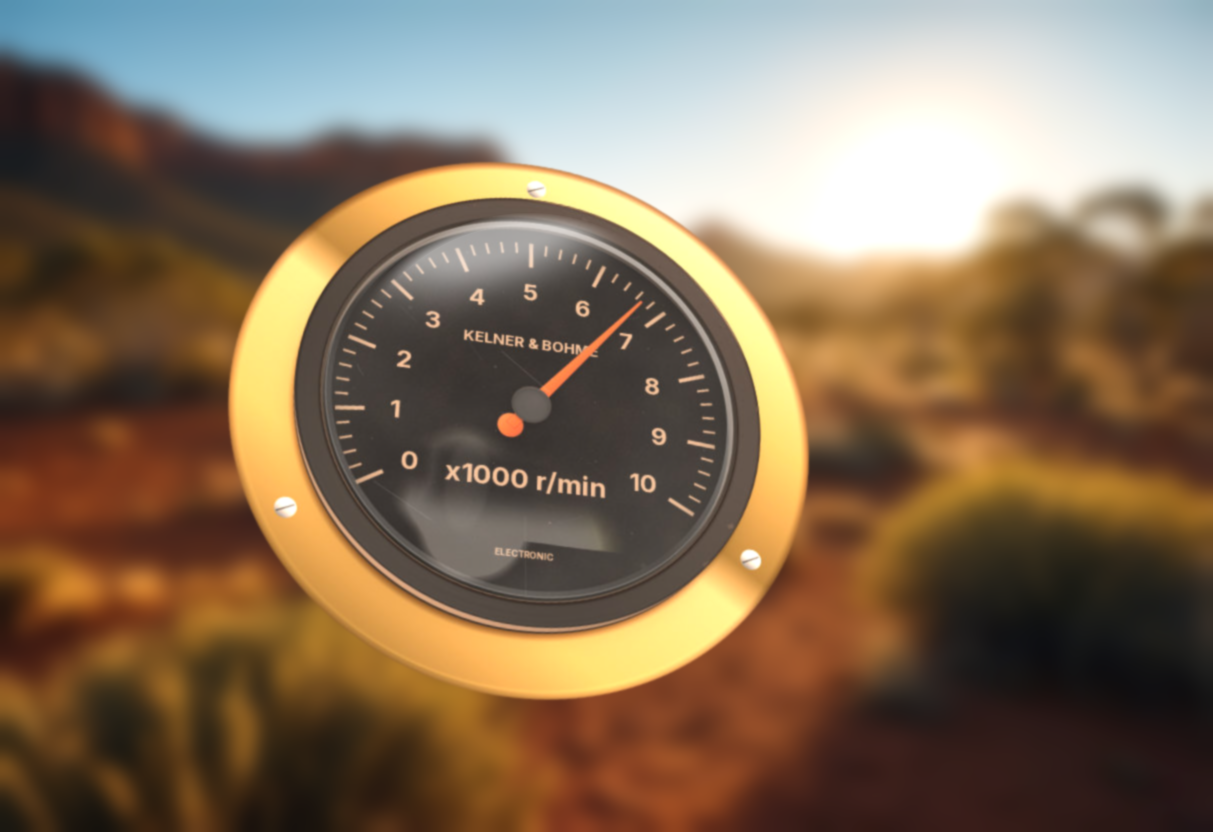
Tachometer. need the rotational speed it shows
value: 6700 rpm
